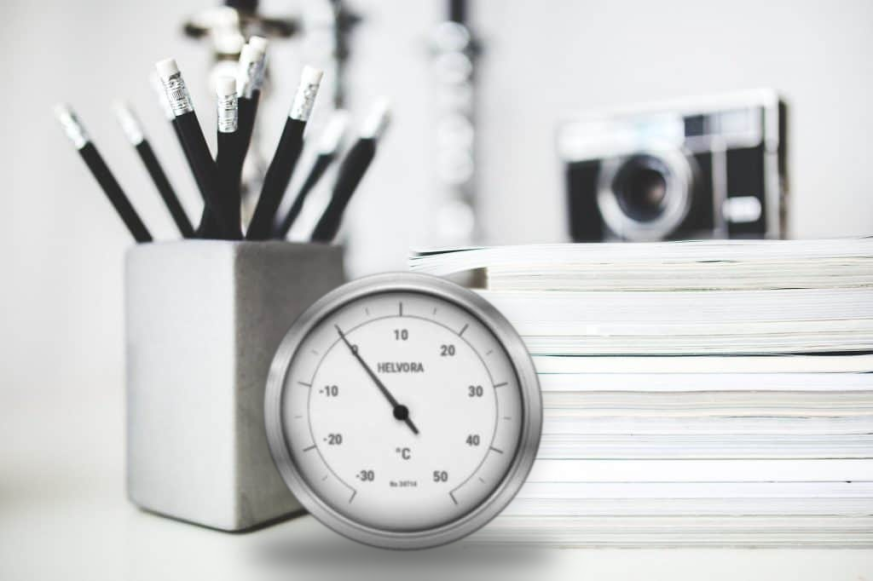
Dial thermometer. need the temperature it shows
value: 0 °C
